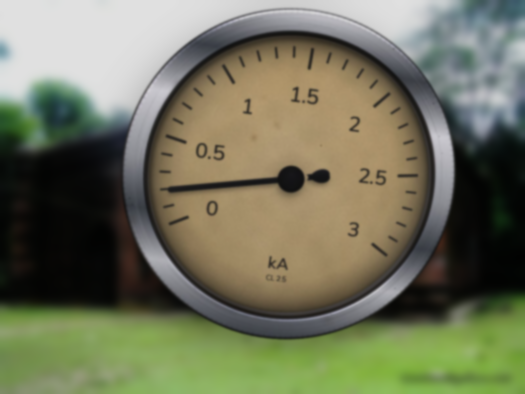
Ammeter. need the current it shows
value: 0.2 kA
